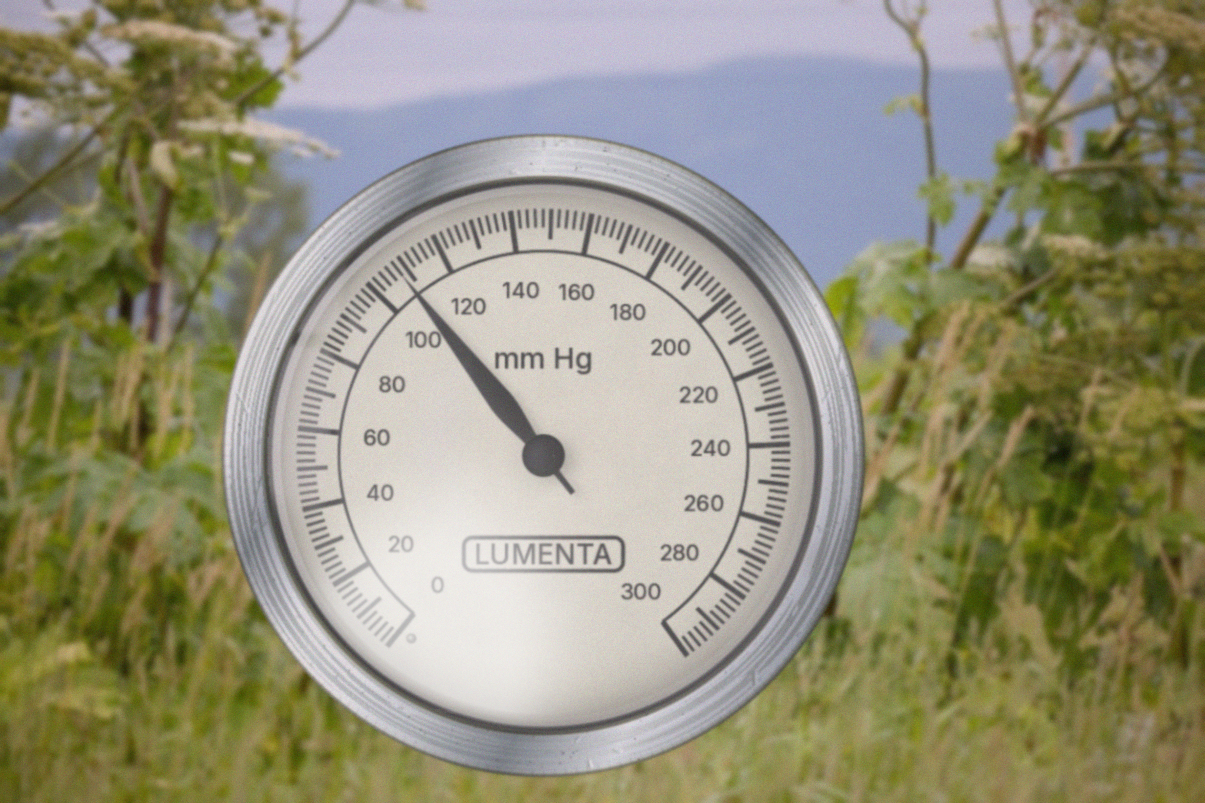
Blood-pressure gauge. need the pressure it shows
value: 108 mmHg
